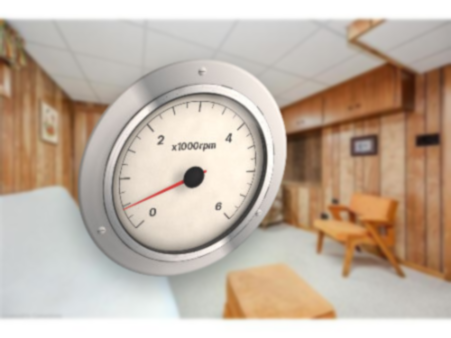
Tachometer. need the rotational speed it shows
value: 500 rpm
